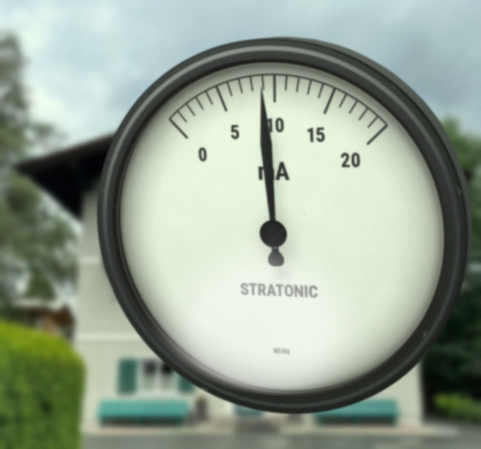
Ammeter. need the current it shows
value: 9 mA
